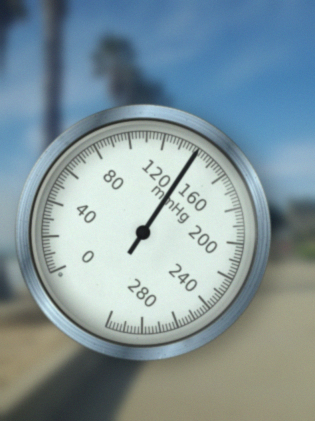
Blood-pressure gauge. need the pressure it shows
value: 140 mmHg
